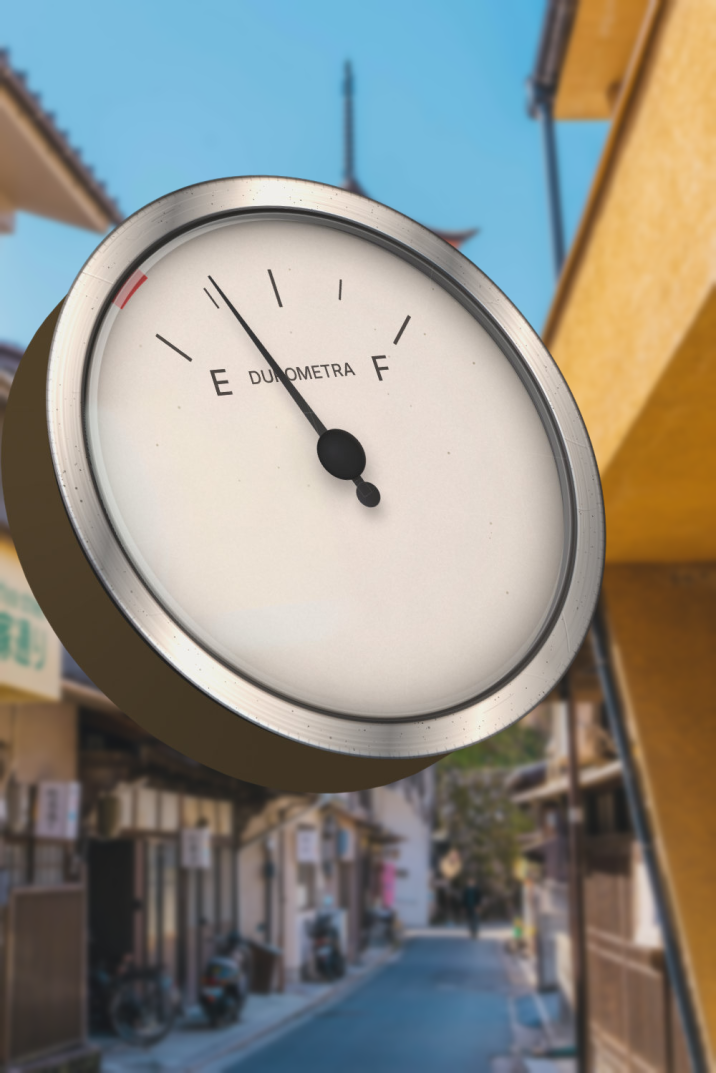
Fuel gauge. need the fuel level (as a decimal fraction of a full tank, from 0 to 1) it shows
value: 0.25
